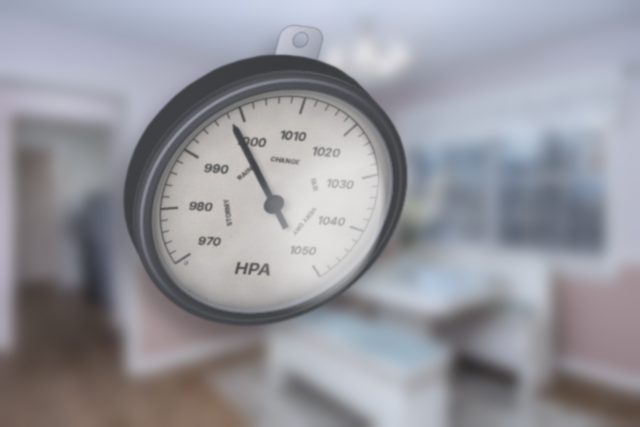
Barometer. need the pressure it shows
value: 998 hPa
